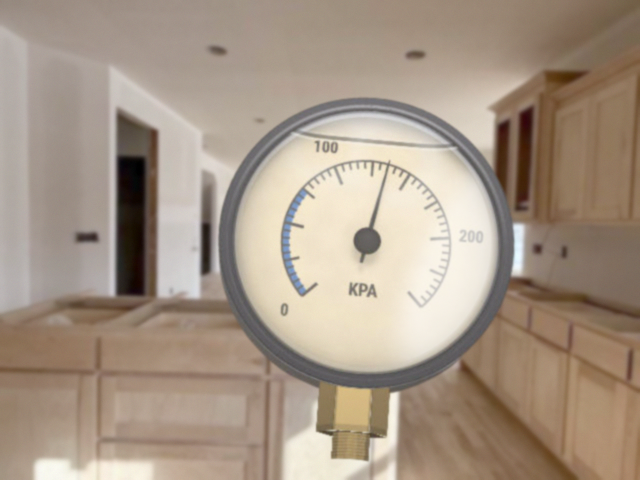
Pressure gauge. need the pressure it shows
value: 135 kPa
